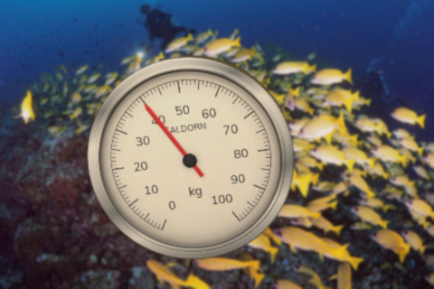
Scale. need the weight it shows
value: 40 kg
